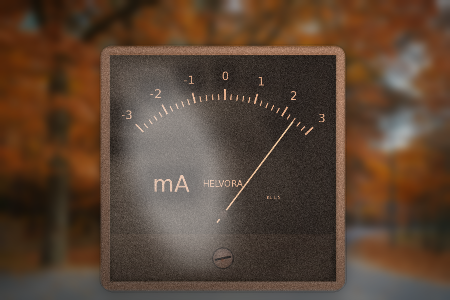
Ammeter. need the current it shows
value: 2.4 mA
